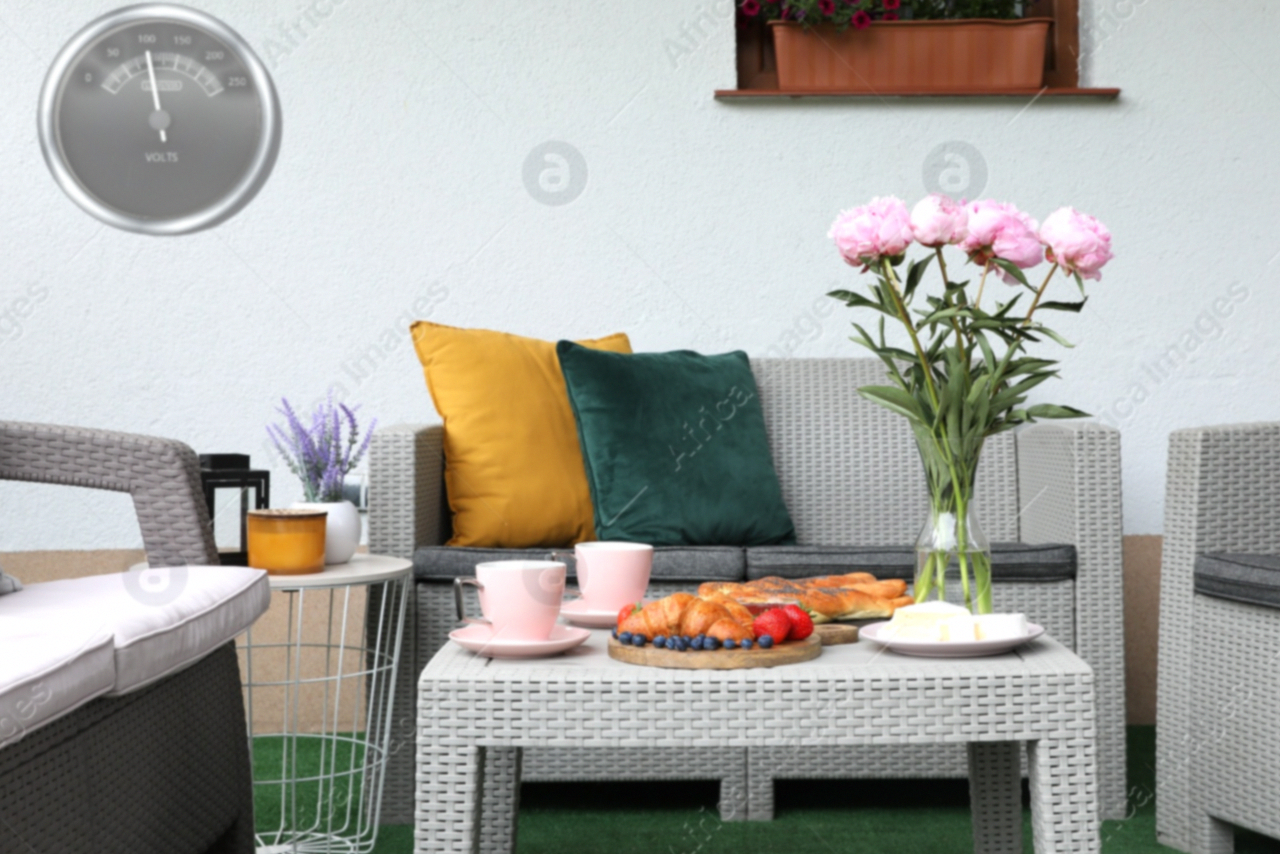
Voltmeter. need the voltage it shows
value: 100 V
